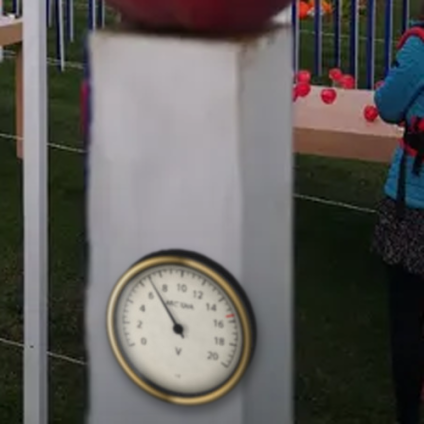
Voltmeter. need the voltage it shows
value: 7 V
